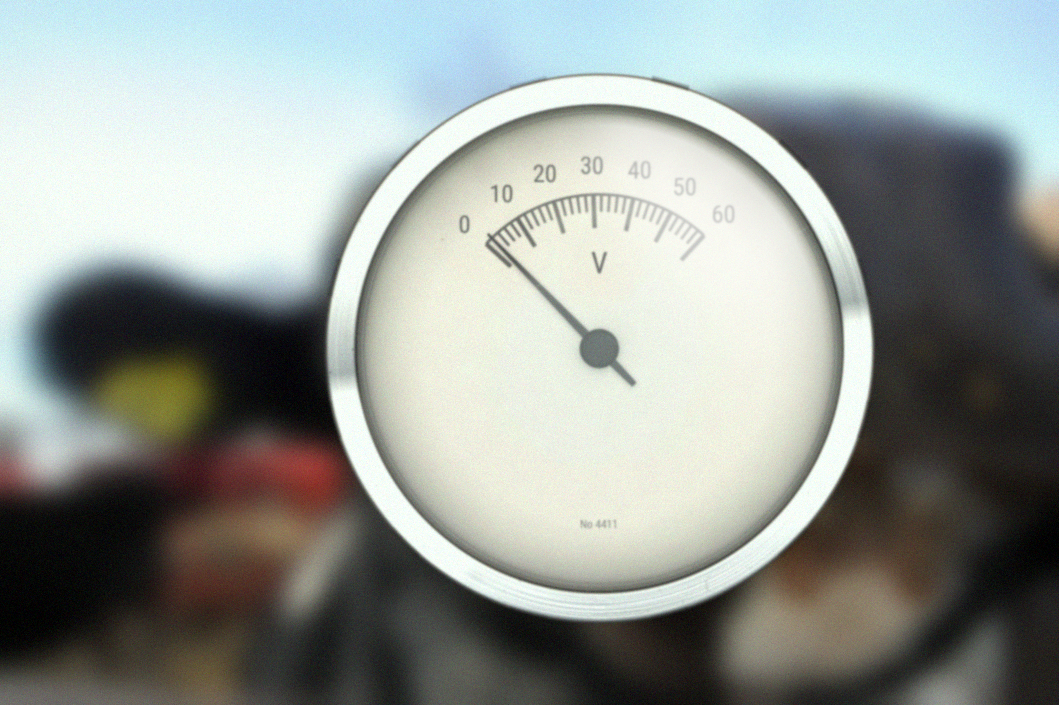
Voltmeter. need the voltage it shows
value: 2 V
